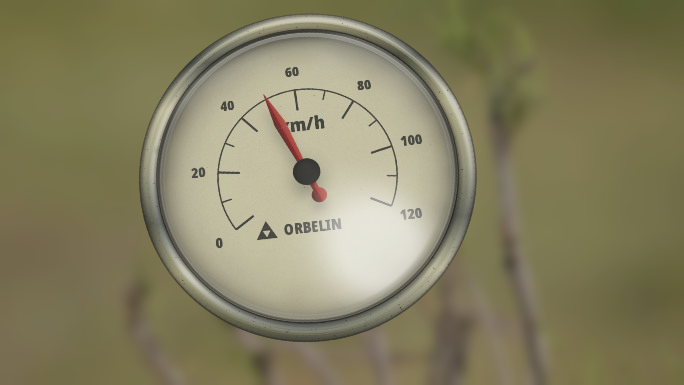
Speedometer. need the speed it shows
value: 50 km/h
